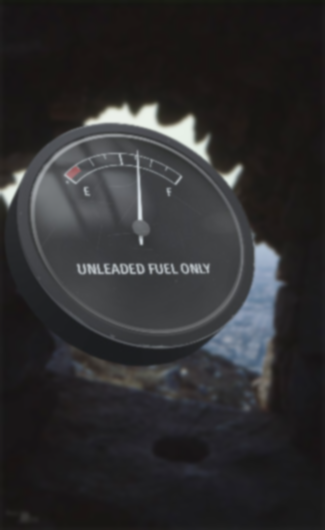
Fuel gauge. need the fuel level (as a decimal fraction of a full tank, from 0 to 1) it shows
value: 0.625
